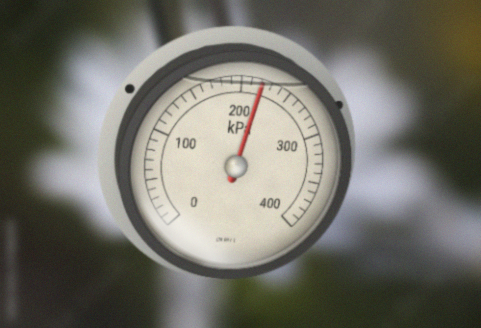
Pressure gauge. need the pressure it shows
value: 220 kPa
